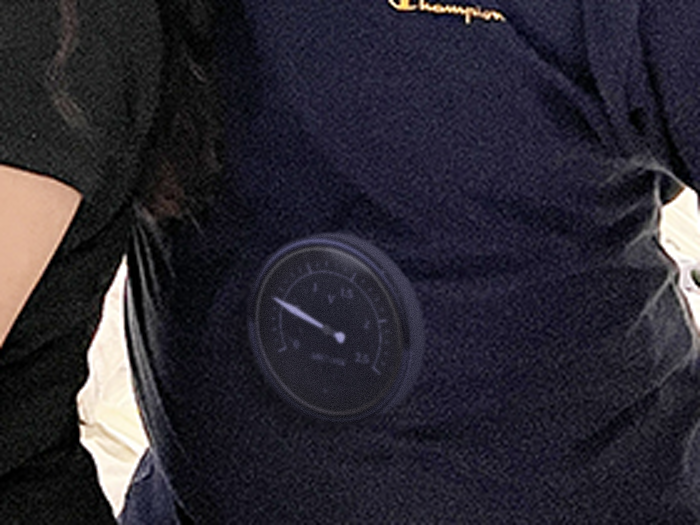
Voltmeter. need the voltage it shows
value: 0.5 V
